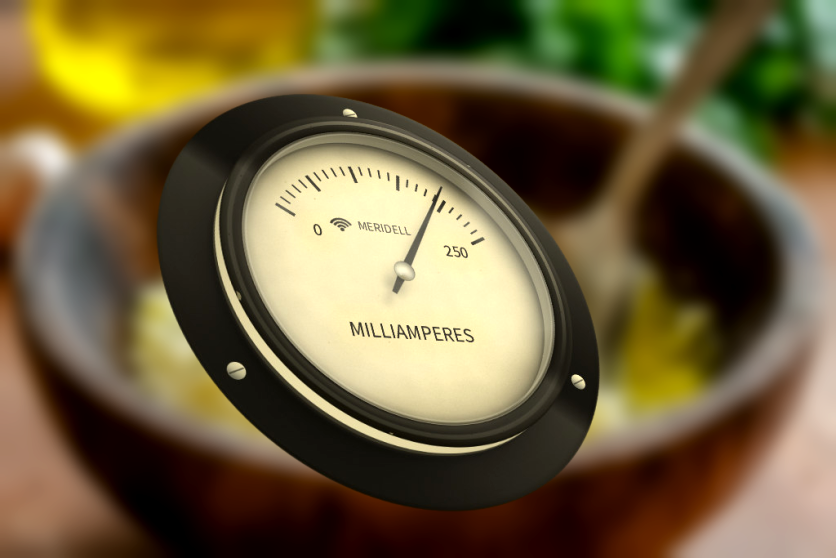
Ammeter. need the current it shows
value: 190 mA
